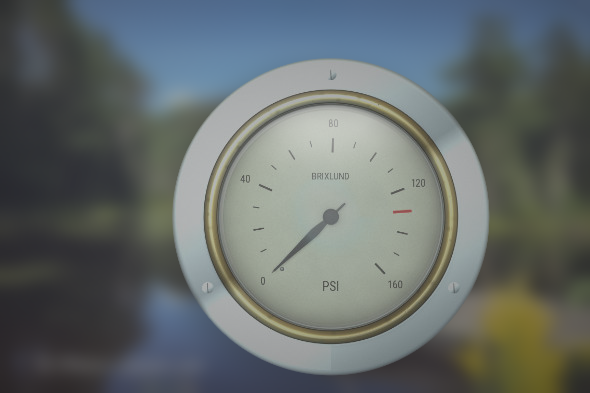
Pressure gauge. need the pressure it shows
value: 0 psi
